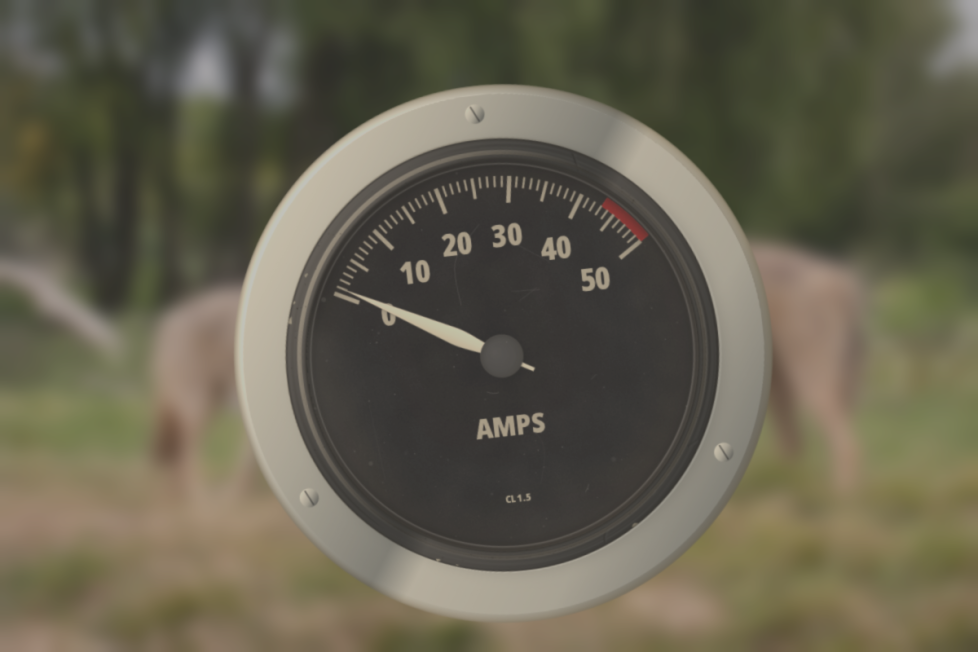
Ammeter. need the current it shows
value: 1 A
